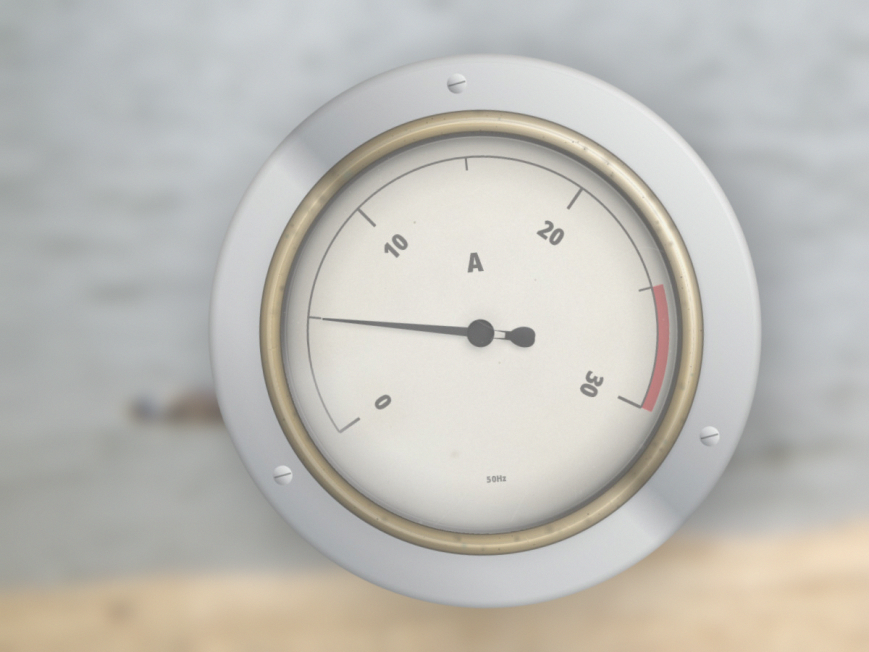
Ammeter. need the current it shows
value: 5 A
